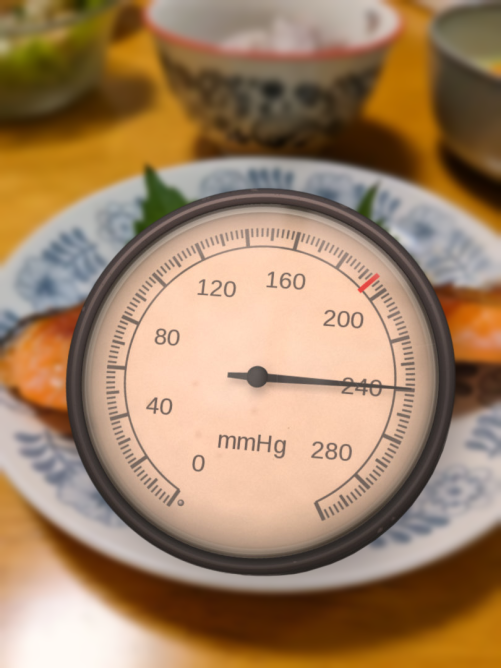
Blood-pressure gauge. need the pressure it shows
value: 240 mmHg
